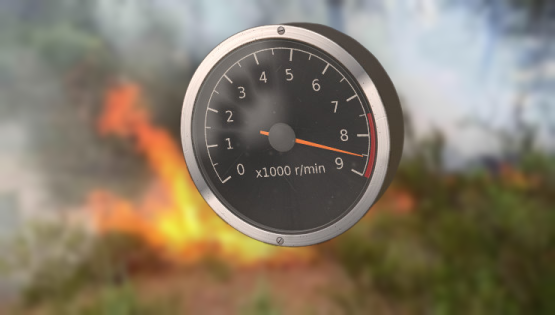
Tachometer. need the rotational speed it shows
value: 8500 rpm
